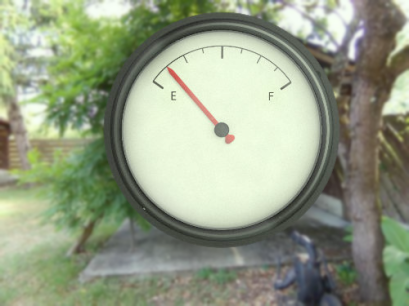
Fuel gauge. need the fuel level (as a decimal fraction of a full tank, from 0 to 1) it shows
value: 0.125
